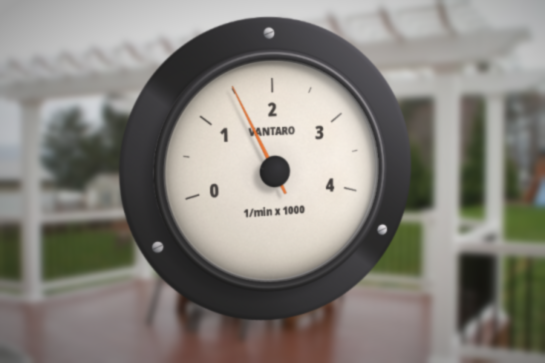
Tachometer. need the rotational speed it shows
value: 1500 rpm
